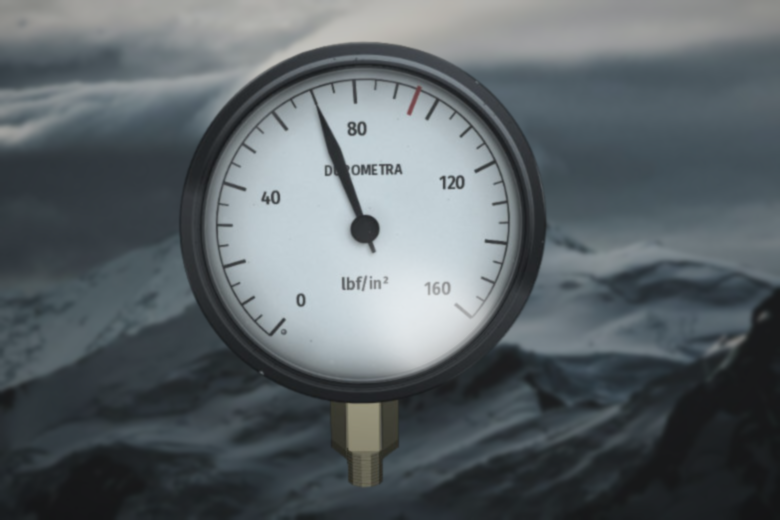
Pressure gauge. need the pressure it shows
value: 70 psi
